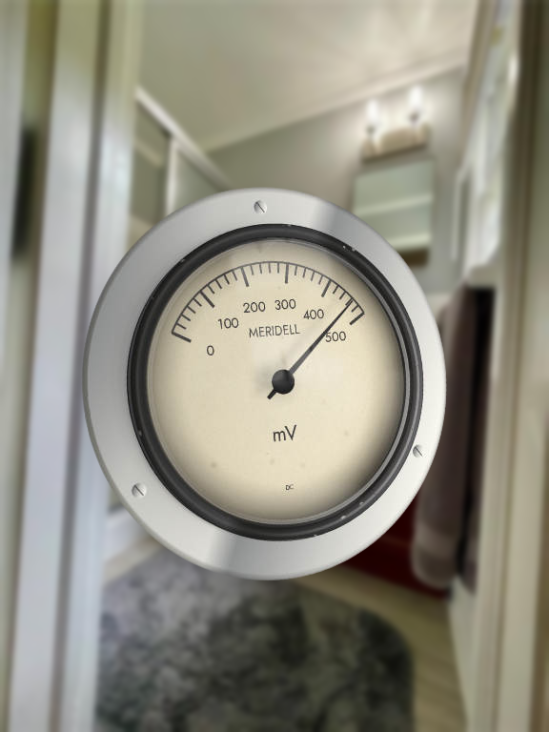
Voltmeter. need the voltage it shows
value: 460 mV
